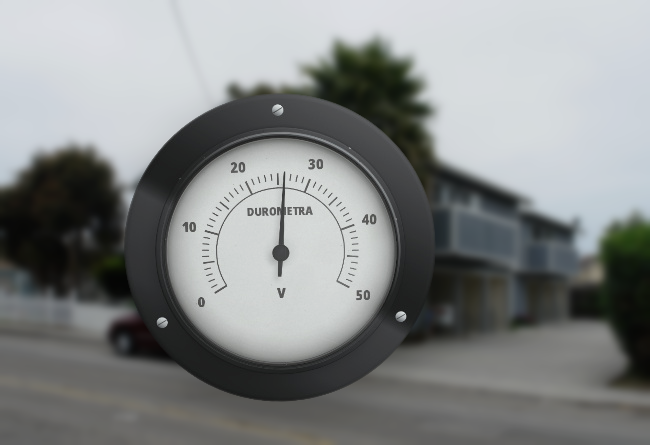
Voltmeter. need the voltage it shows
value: 26 V
